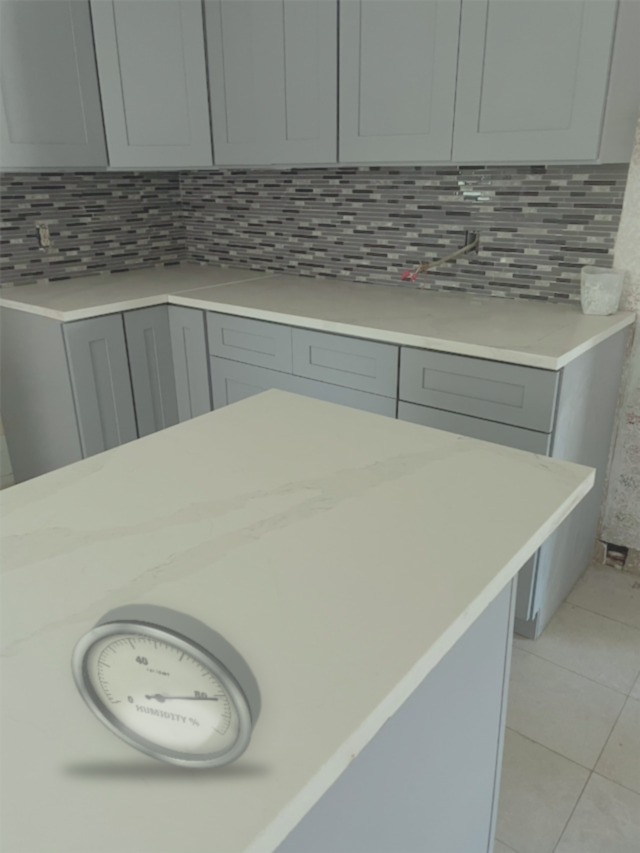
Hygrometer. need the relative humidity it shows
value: 80 %
